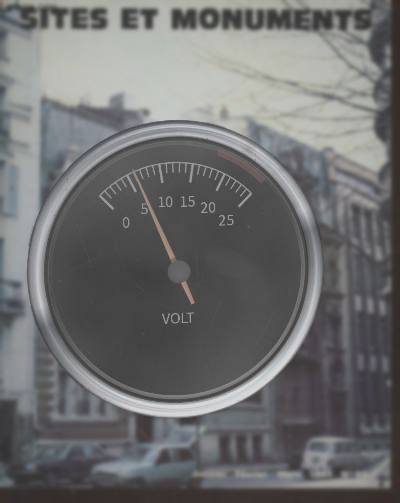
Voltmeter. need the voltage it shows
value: 6 V
